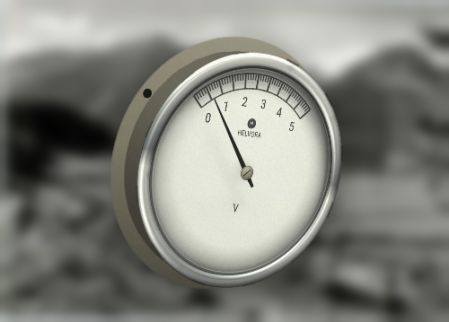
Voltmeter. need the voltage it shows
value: 0.5 V
